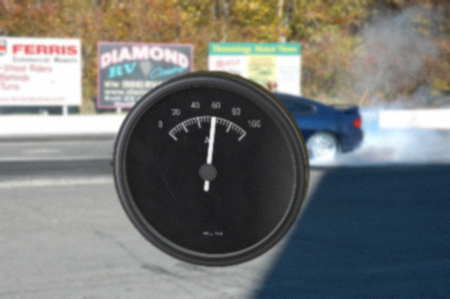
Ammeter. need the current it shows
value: 60 A
